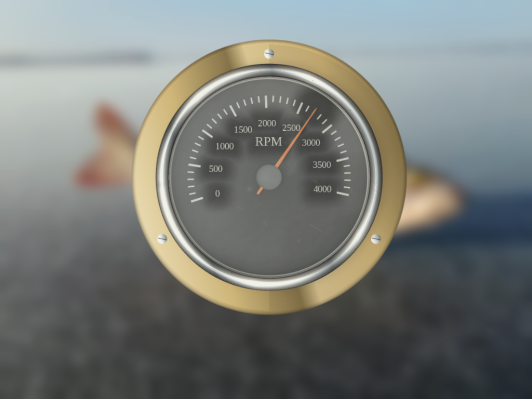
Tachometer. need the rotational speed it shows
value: 2700 rpm
